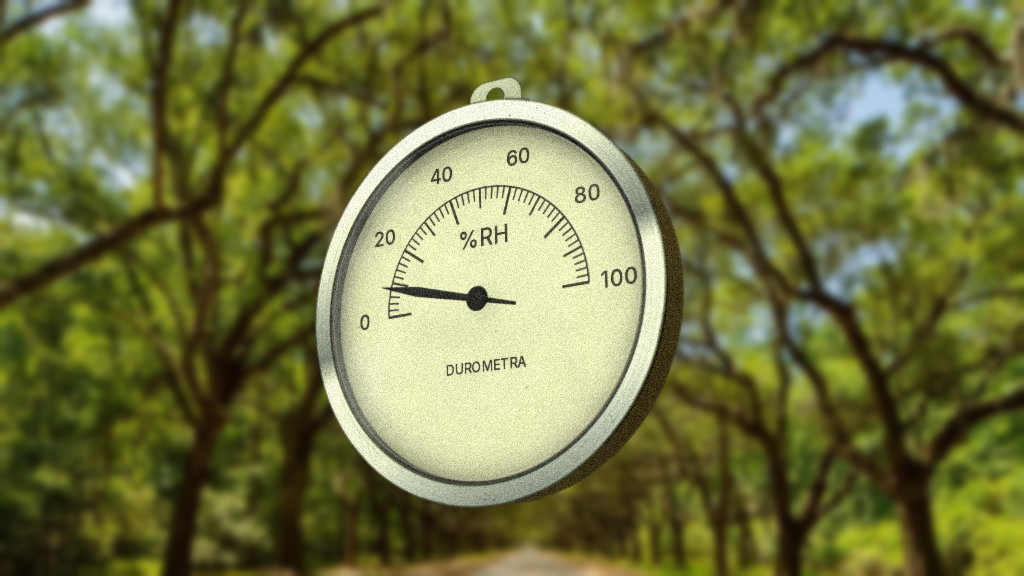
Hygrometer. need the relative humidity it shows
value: 8 %
